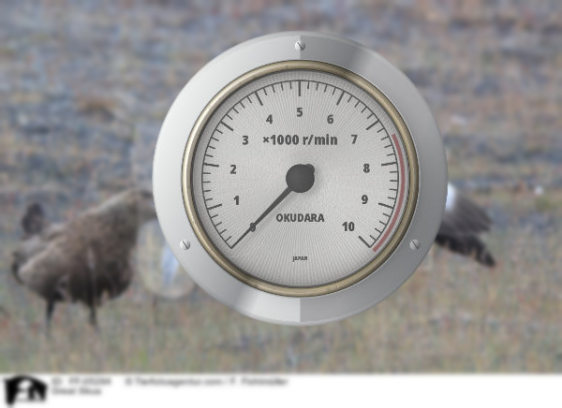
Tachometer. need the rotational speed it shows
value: 0 rpm
